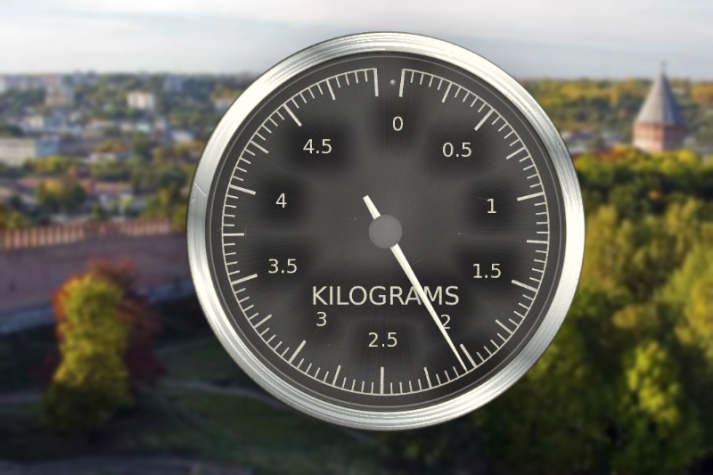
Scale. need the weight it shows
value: 2.05 kg
